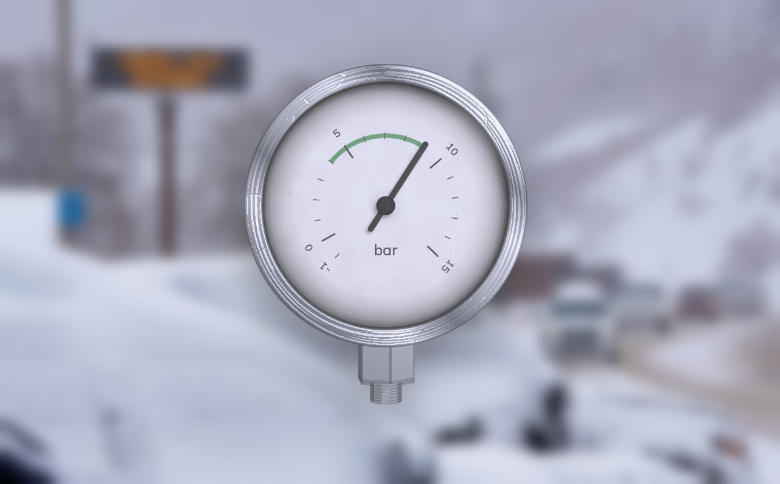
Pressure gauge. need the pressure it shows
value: 9 bar
